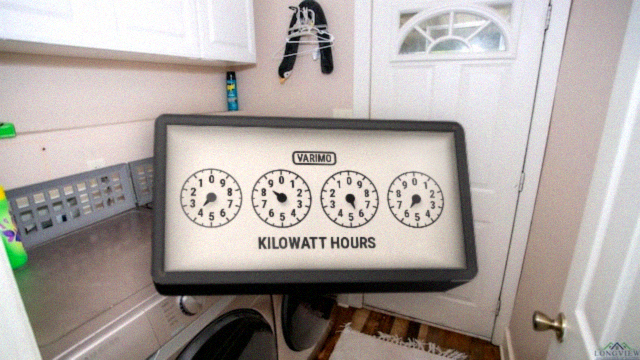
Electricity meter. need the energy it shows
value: 3856 kWh
